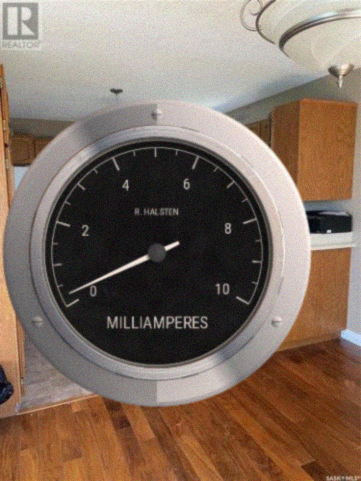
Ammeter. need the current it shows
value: 0.25 mA
